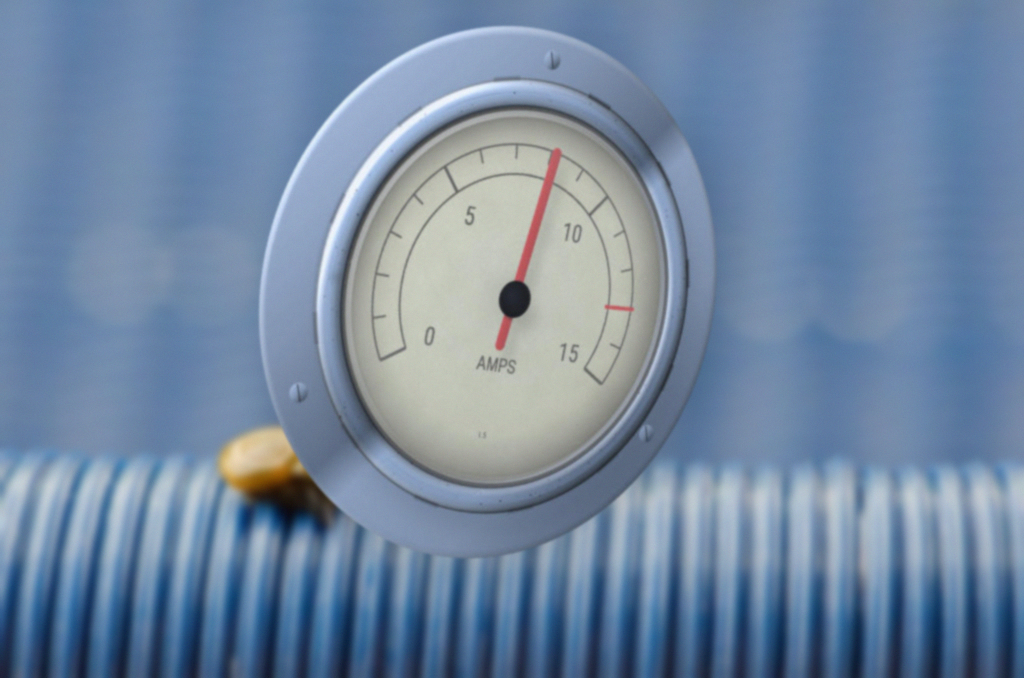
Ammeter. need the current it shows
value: 8 A
